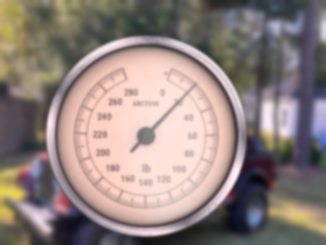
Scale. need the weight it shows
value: 20 lb
